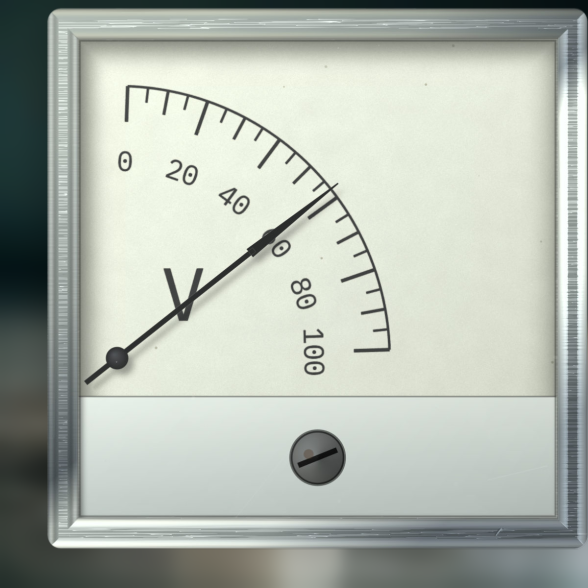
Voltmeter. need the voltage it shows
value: 57.5 V
